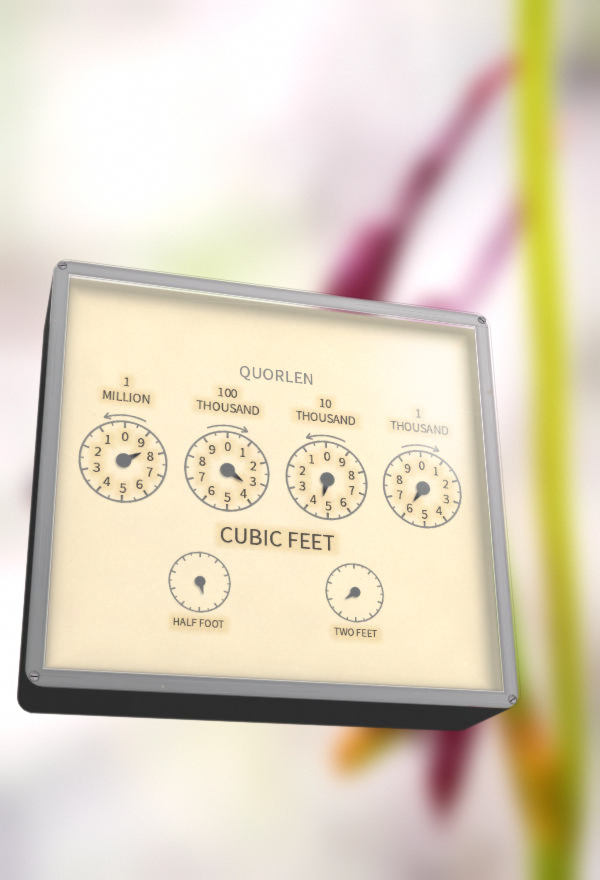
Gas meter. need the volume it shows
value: 834600 ft³
